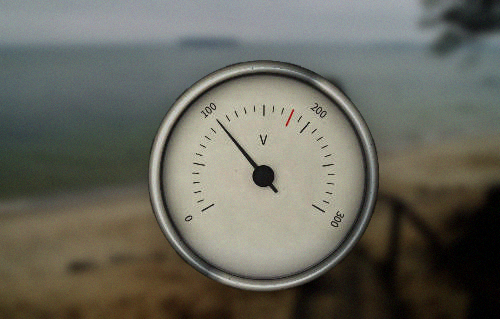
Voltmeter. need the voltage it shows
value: 100 V
